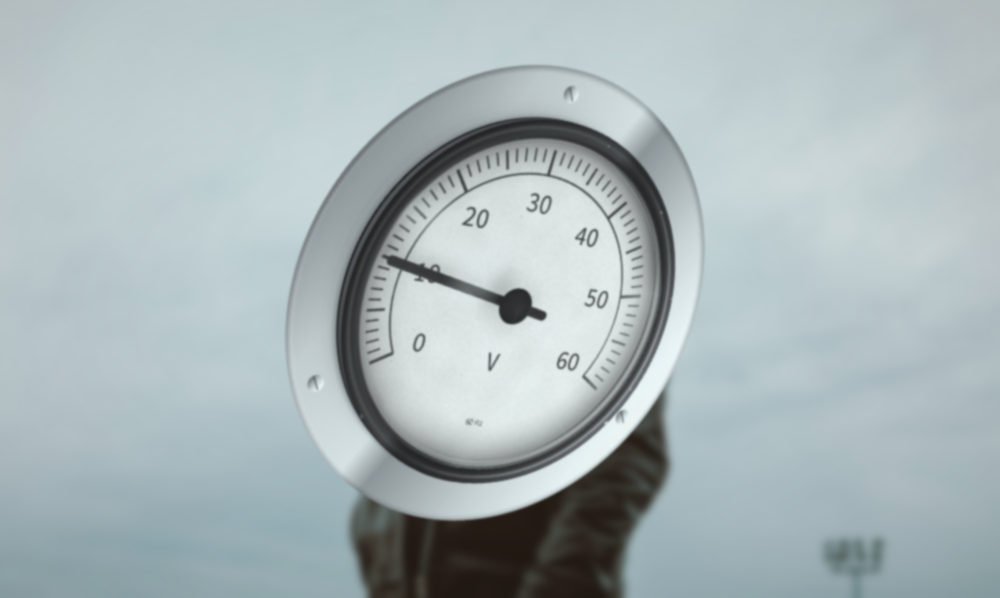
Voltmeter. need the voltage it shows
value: 10 V
